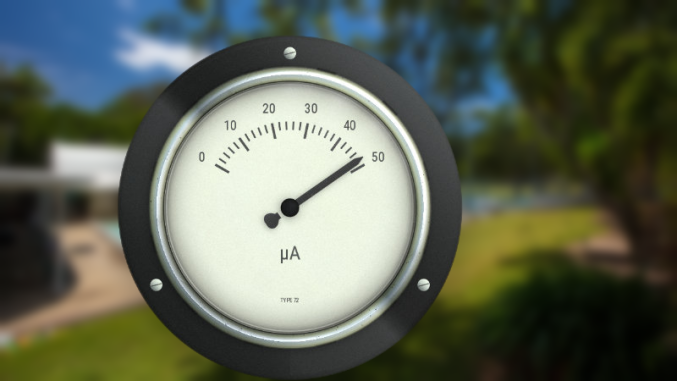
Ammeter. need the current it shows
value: 48 µA
